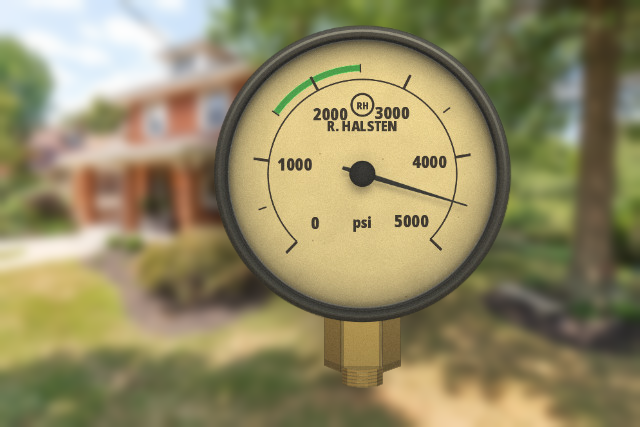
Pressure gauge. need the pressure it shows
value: 4500 psi
